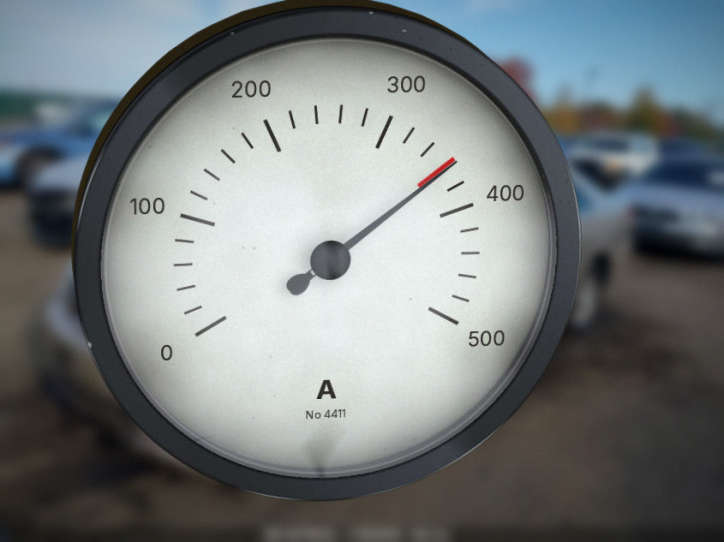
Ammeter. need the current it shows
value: 360 A
